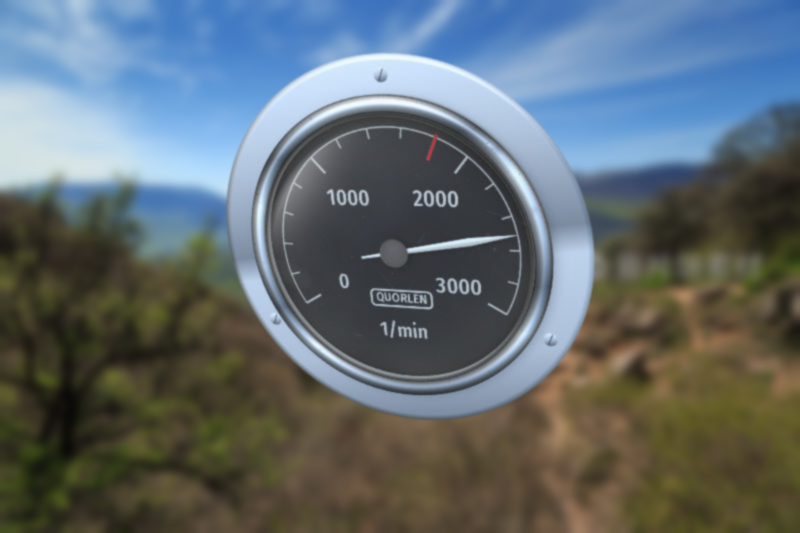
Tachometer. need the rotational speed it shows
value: 2500 rpm
